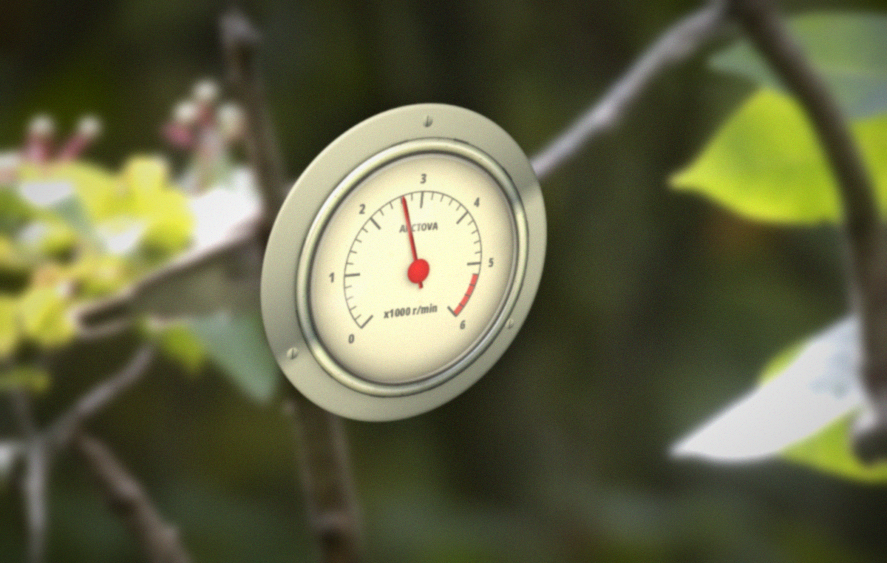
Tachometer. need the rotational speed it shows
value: 2600 rpm
